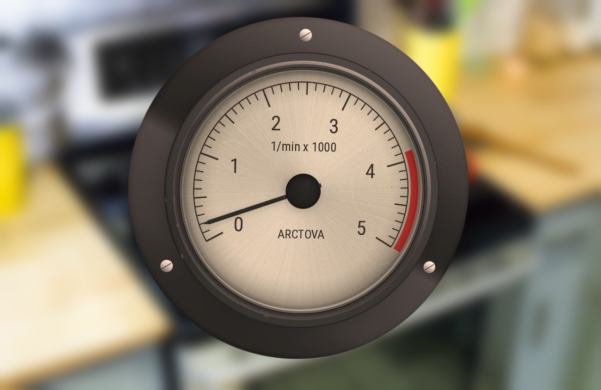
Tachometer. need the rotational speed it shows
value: 200 rpm
